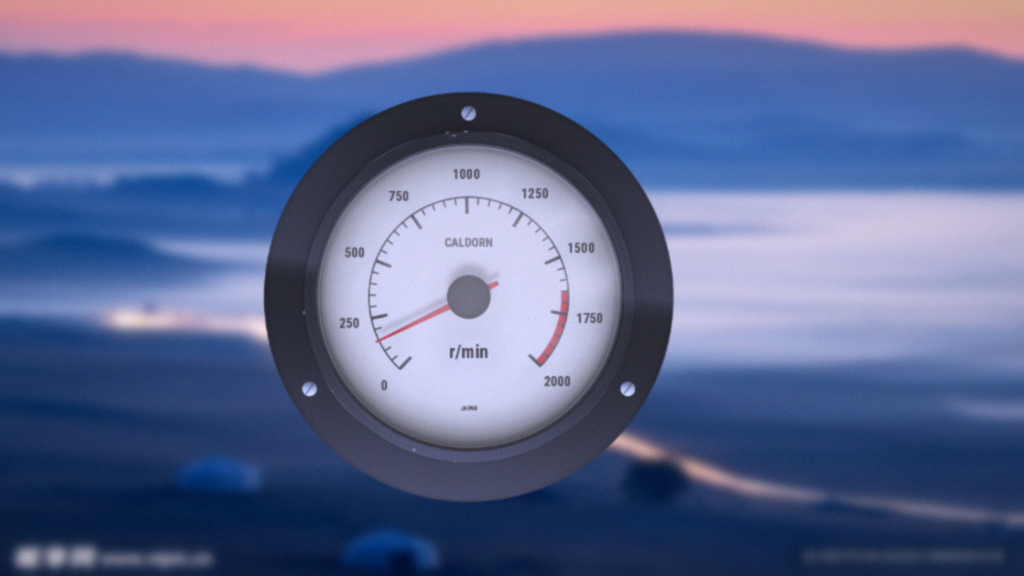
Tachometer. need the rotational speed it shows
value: 150 rpm
